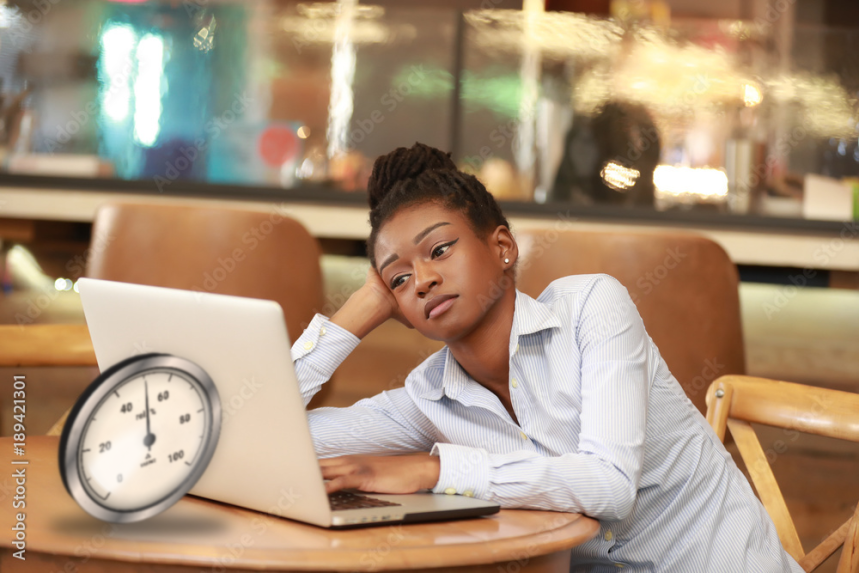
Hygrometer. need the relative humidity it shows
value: 50 %
